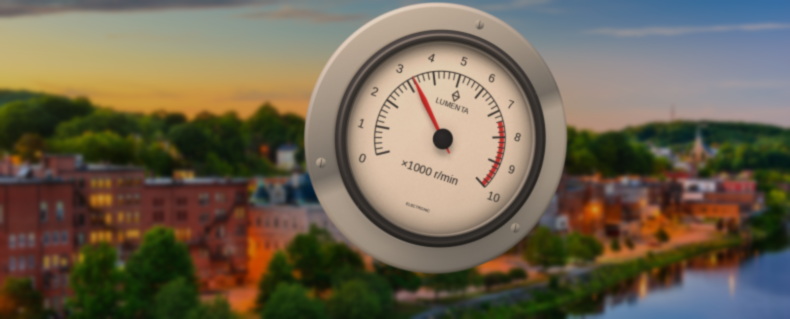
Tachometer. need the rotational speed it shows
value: 3200 rpm
